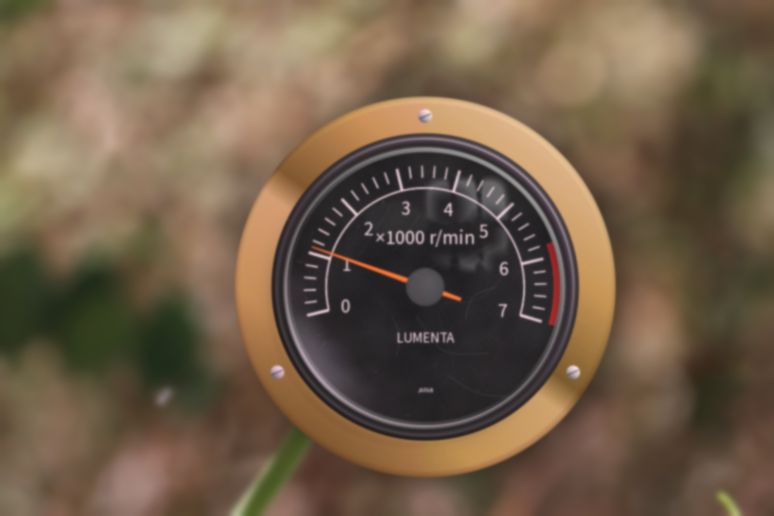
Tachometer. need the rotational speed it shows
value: 1100 rpm
